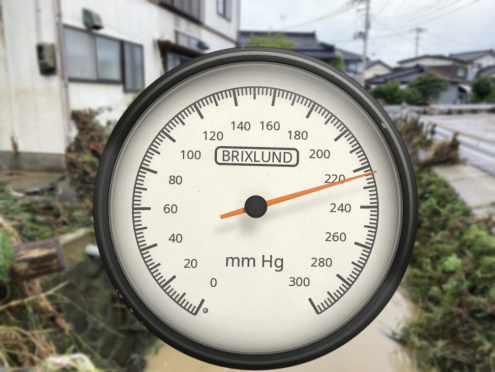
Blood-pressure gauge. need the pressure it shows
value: 224 mmHg
